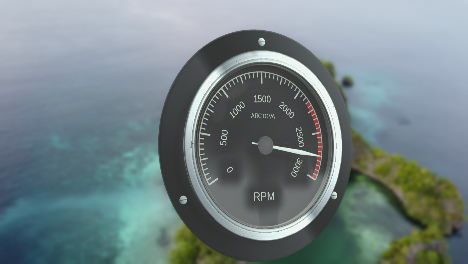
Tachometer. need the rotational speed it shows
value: 2750 rpm
